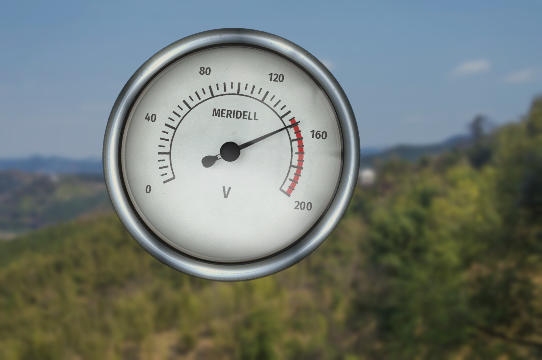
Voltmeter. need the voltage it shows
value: 150 V
